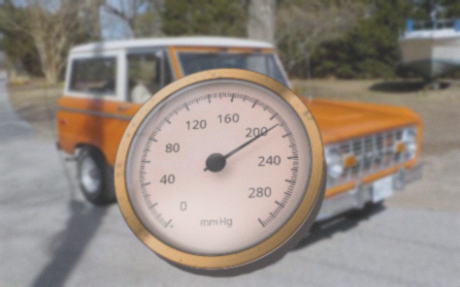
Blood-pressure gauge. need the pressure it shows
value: 210 mmHg
